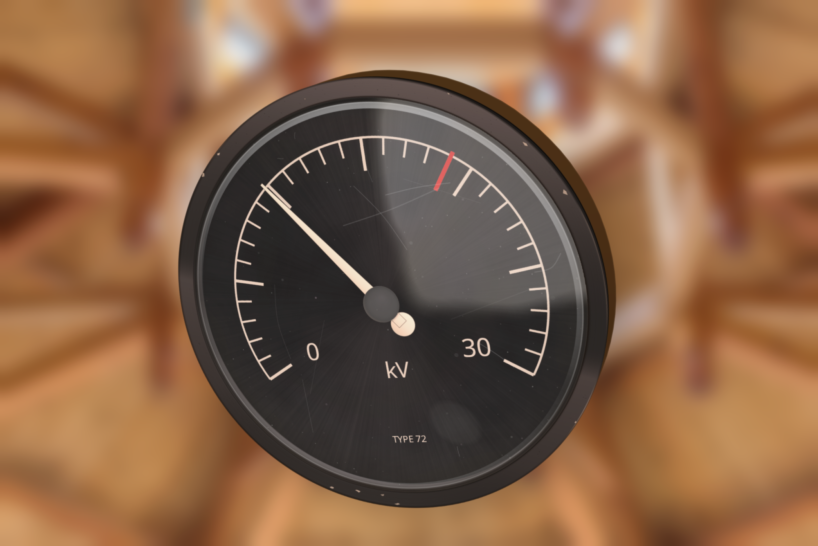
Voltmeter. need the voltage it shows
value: 10 kV
